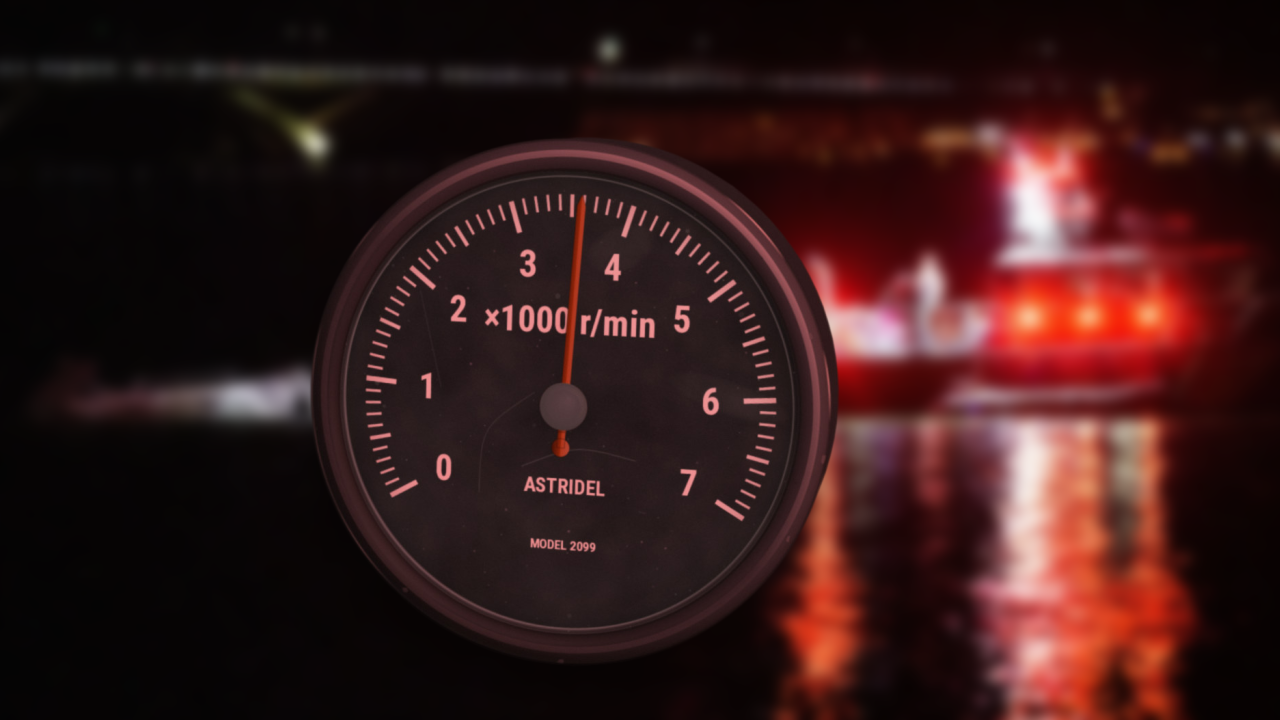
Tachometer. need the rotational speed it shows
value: 3600 rpm
